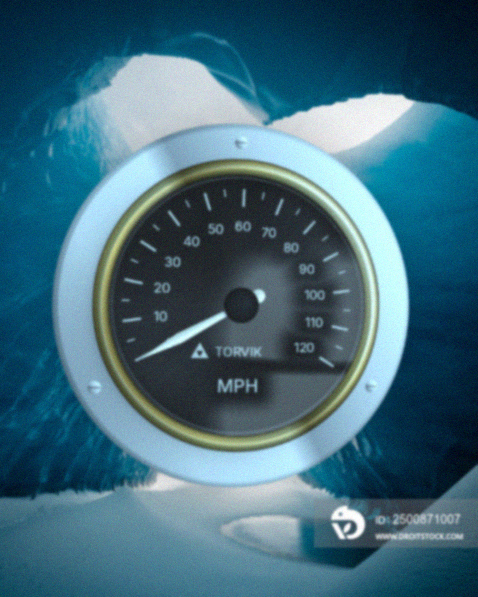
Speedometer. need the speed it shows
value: 0 mph
